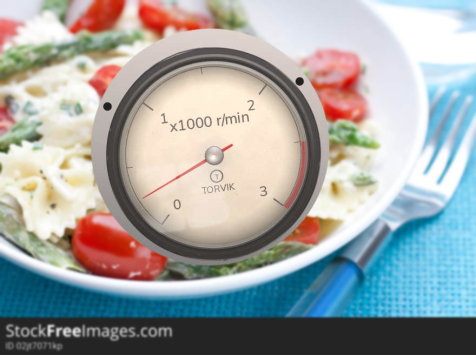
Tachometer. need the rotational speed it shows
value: 250 rpm
